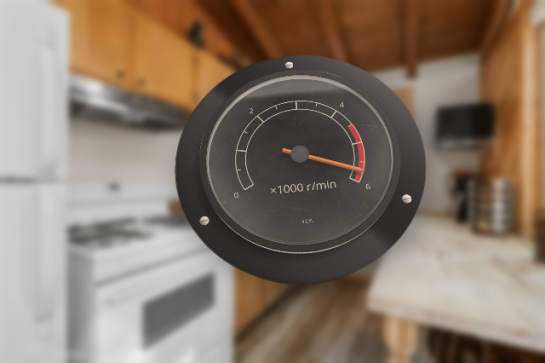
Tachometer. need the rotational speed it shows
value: 5750 rpm
